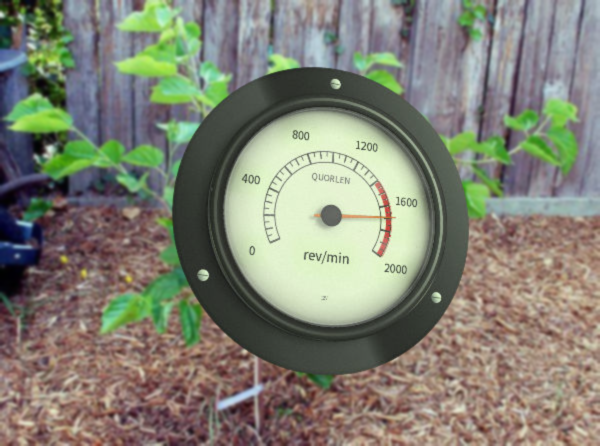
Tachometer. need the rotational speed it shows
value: 1700 rpm
